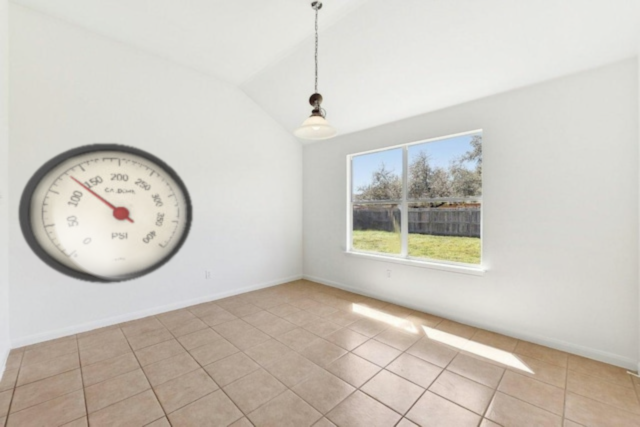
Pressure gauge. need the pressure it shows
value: 130 psi
